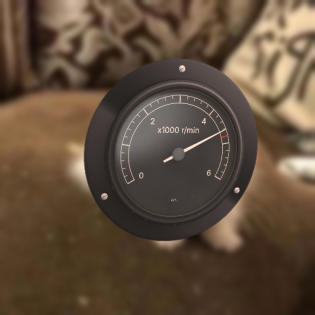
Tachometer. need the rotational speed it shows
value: 4600 rpm
